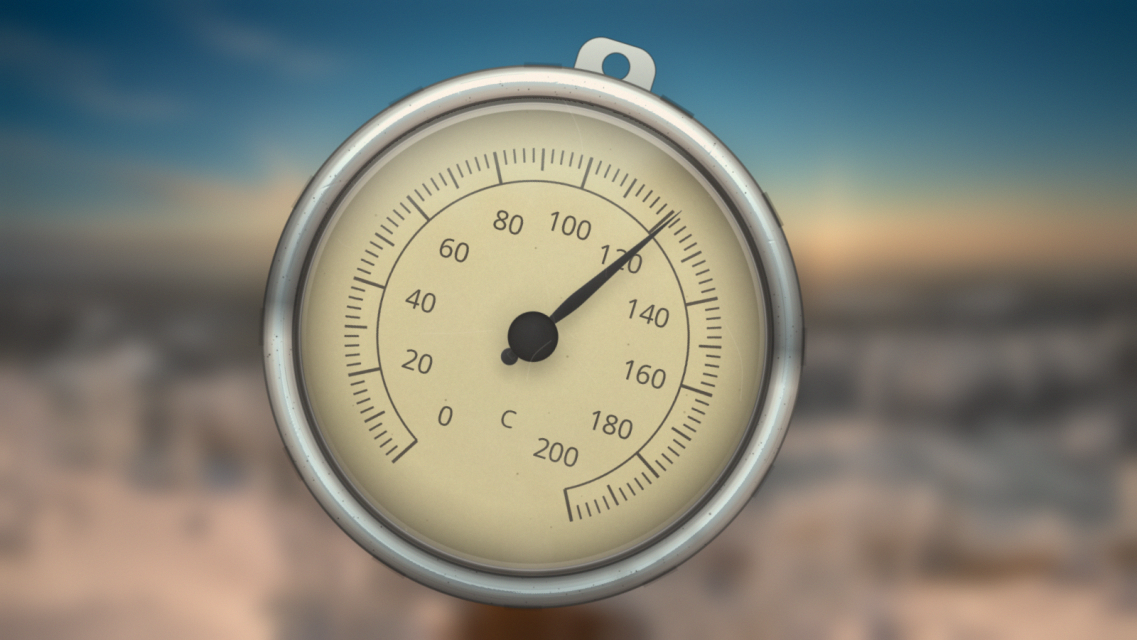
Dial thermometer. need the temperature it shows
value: 121 °C
